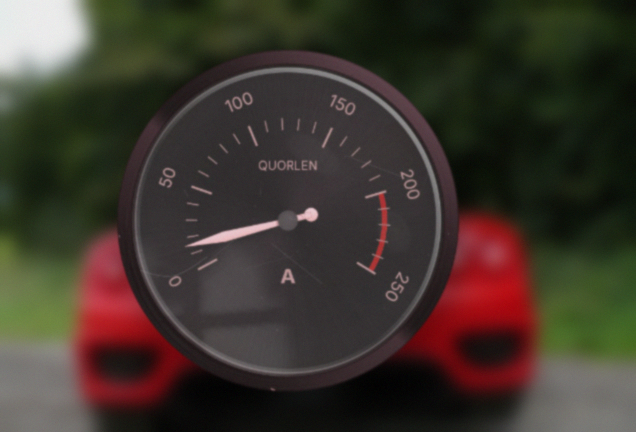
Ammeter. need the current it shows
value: 15 A
